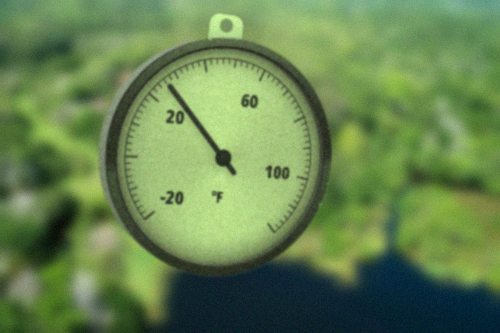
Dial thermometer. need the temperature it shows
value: 26 °F
